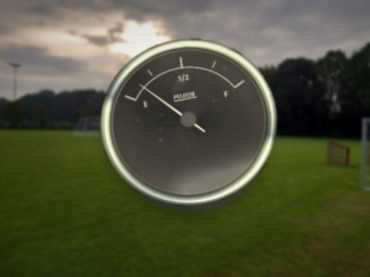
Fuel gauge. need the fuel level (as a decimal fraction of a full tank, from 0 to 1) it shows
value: 0.125
